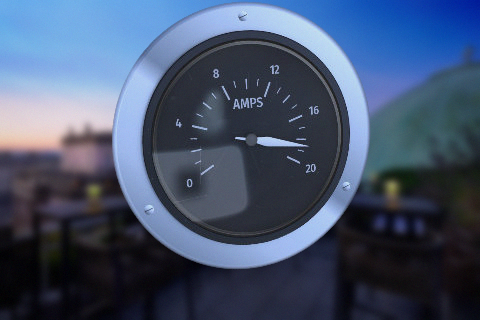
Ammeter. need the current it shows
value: 18.5 A
